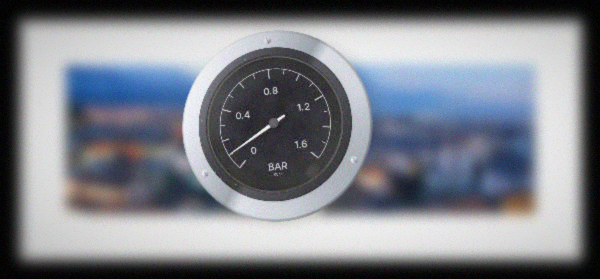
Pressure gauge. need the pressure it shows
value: 0.1 bar
